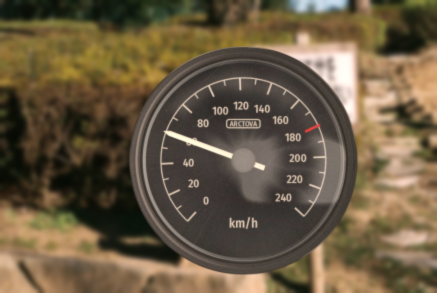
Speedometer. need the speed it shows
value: 60 km/h
